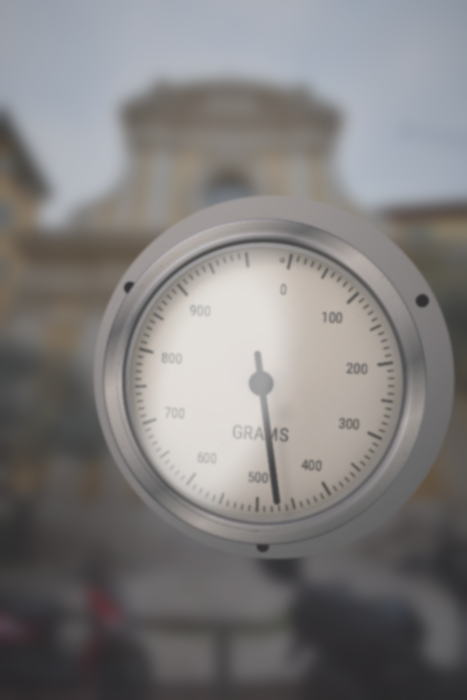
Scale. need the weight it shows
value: 470 g
